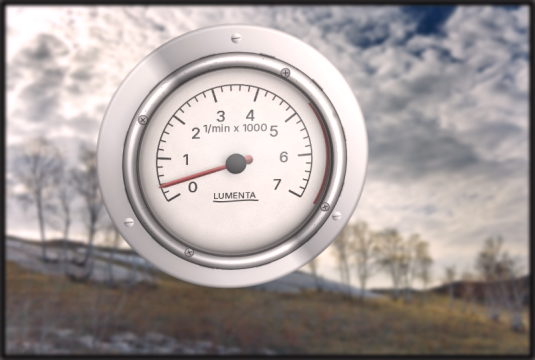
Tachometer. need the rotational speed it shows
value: 400 rpm
